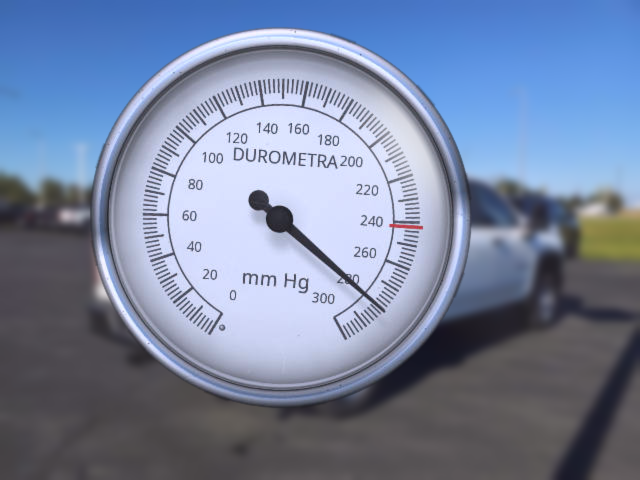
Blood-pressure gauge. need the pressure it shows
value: 280 mmHg
